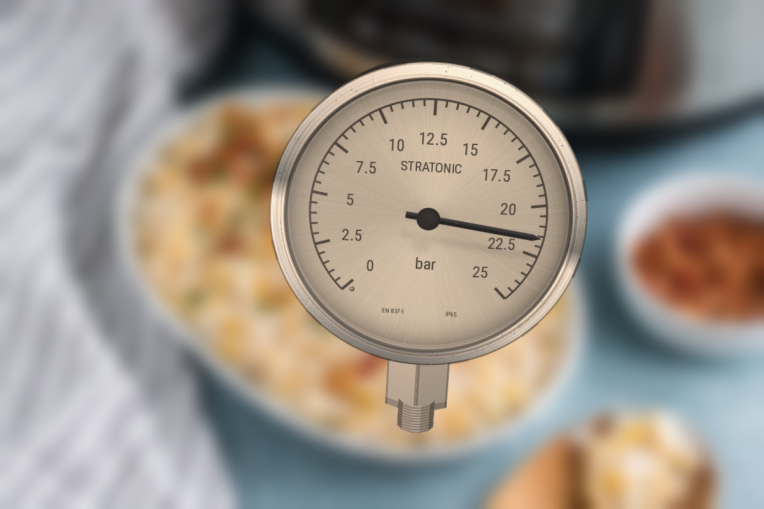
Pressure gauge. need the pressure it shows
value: 21.5 bar
